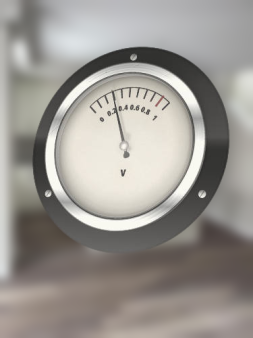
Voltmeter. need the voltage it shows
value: 0.3 V
